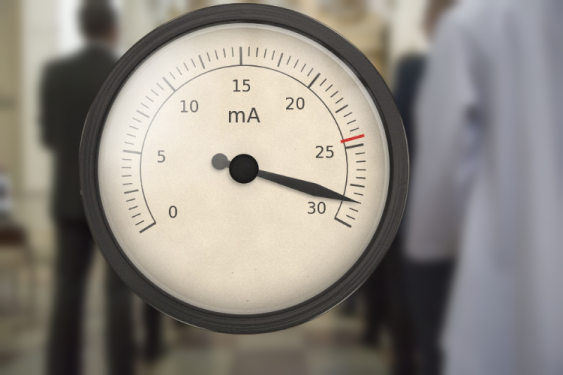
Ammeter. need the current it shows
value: 28.5 mA
